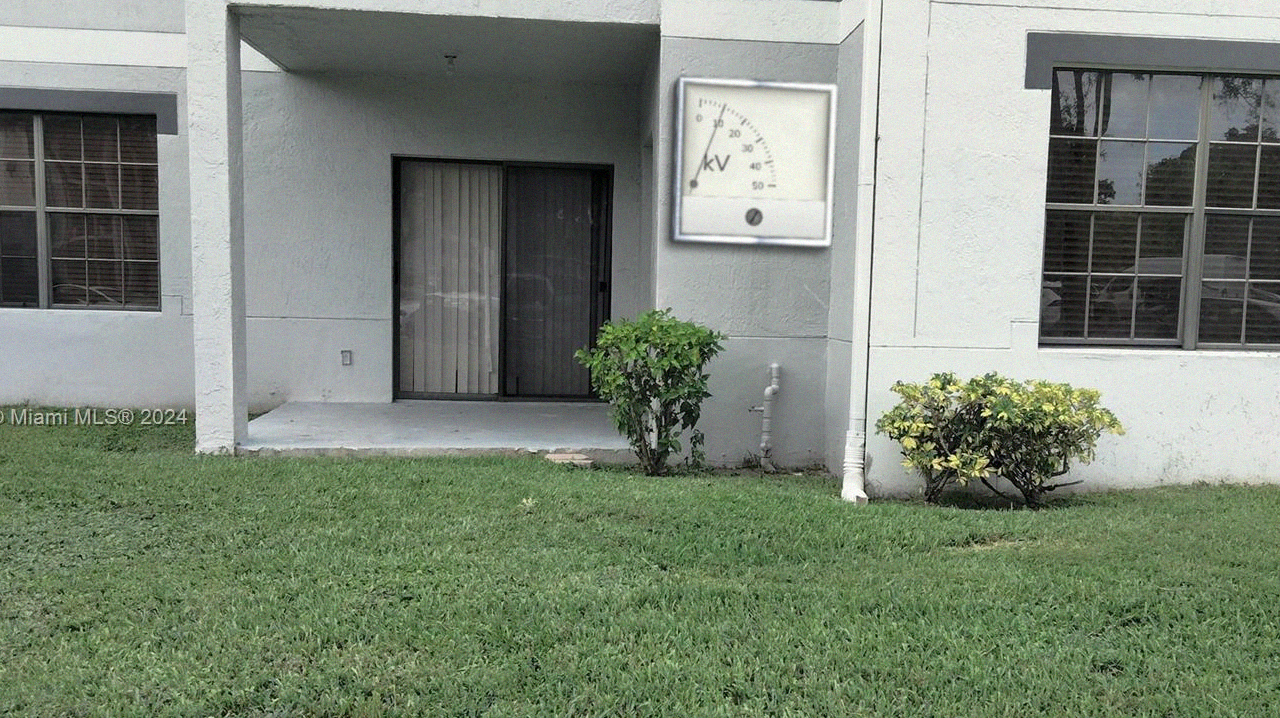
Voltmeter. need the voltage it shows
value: 10 kV
